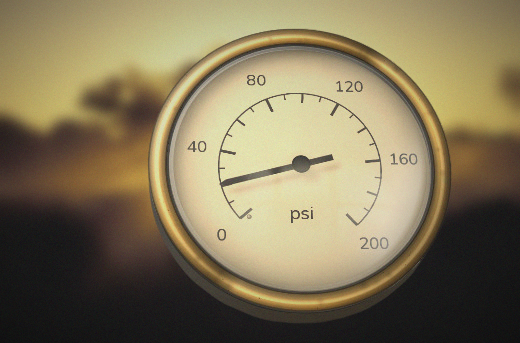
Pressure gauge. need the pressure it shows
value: 20 psi
